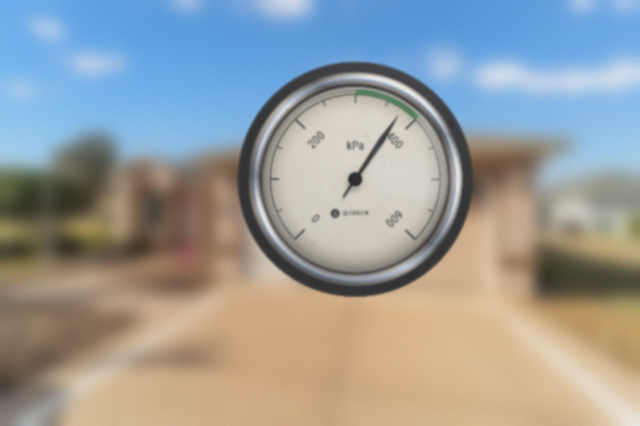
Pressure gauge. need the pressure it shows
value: 375 kPa
